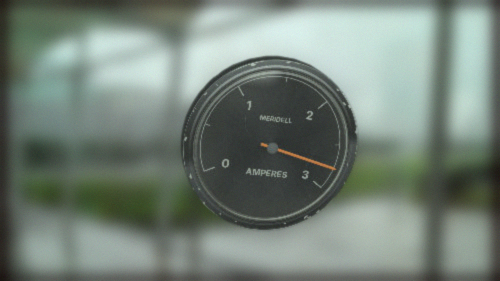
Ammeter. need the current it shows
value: 2.75 A
